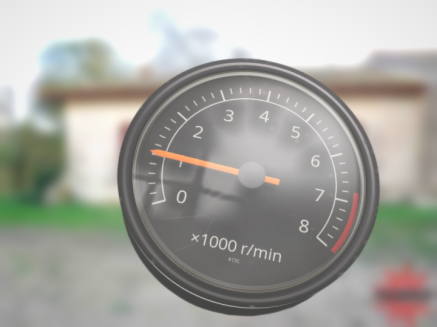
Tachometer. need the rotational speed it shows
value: 1000 rpm
